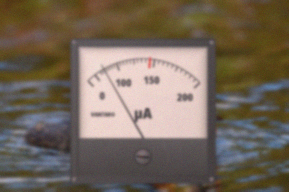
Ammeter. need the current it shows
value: 75 µA
